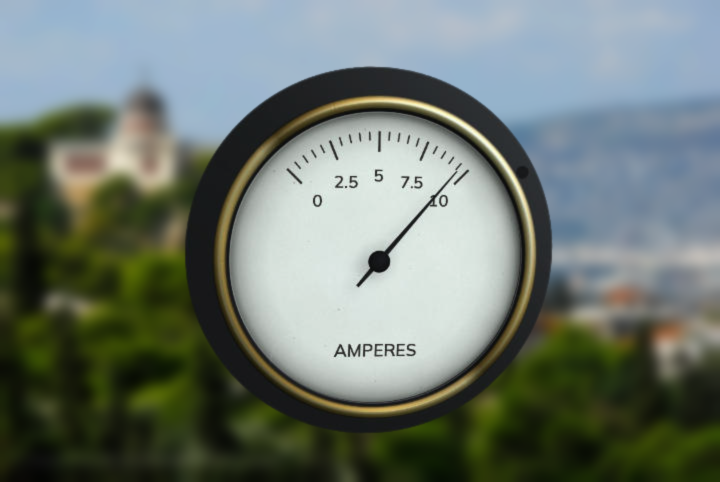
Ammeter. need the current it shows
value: 9.5 A
